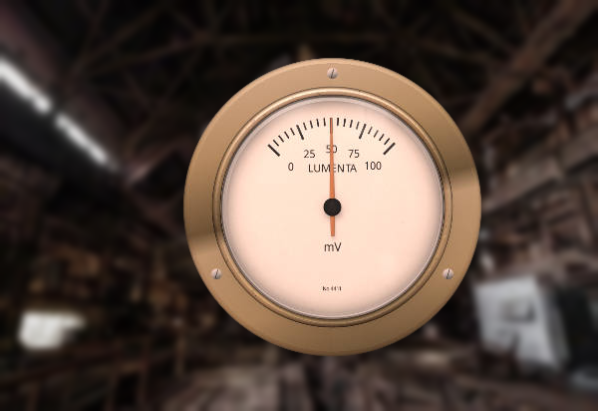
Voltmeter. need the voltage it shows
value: 50 mV
